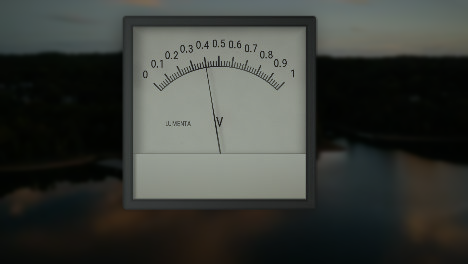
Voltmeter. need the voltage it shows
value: 0.4 V
